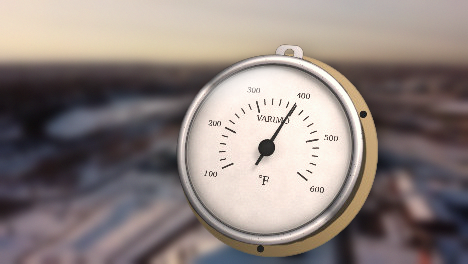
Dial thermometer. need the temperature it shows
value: 400 °F
